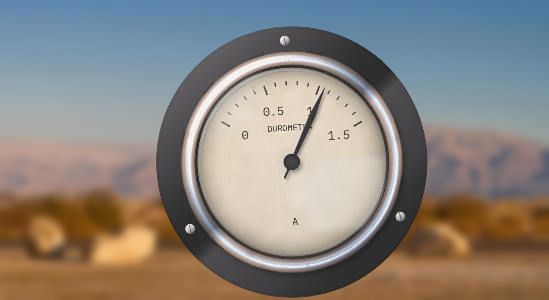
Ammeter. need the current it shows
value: 1.05 A
